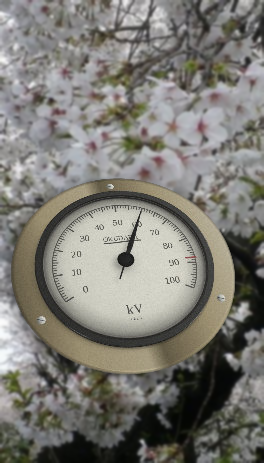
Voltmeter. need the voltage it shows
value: 60 kV
